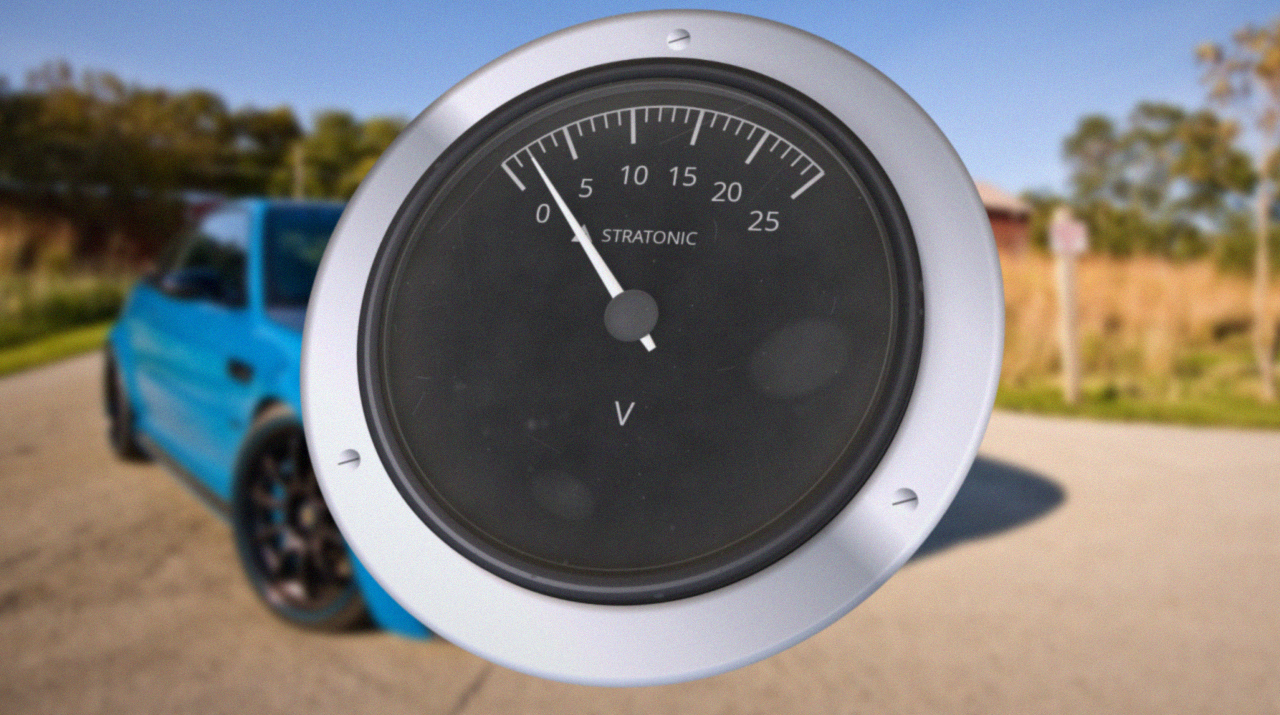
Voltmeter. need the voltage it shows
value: 2 V
